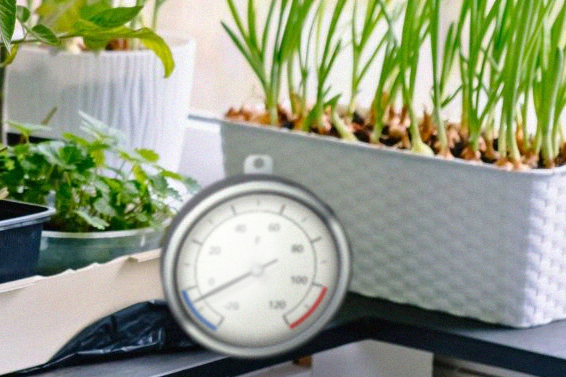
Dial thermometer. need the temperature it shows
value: -5 °F
